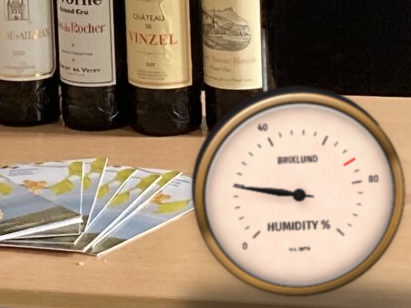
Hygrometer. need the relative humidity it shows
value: 20 %
